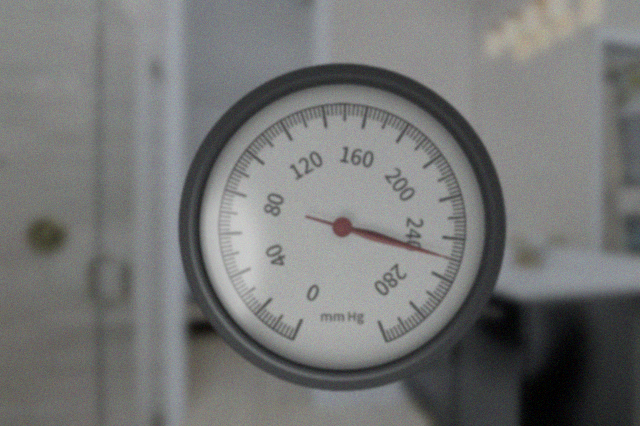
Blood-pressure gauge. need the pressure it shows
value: 250 mmHg
